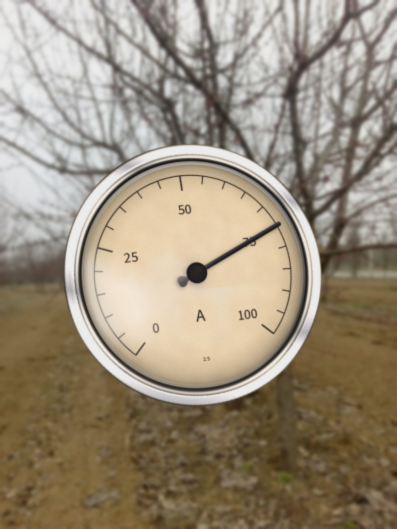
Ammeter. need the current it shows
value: 75 A
